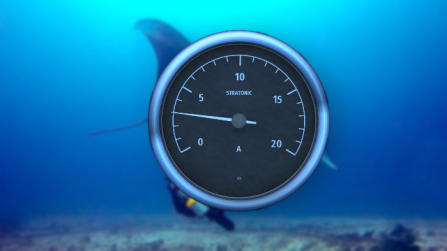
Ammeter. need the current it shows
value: 3 A
